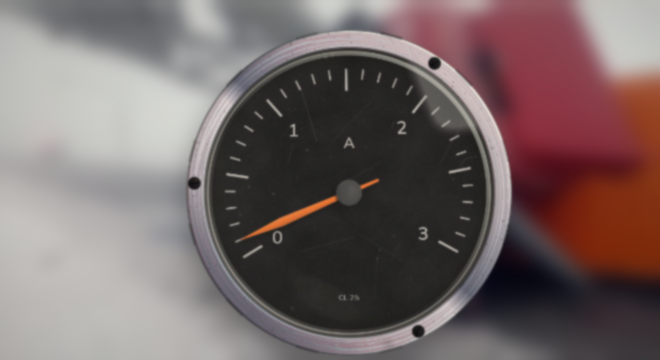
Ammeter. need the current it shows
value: 0.1 A
